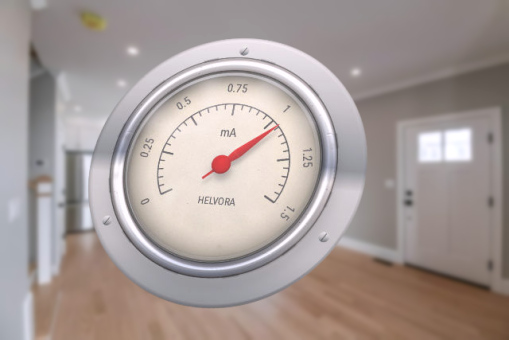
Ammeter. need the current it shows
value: 1.05 mA
